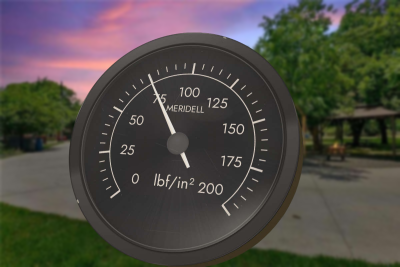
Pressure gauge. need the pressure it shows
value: 75 psi
